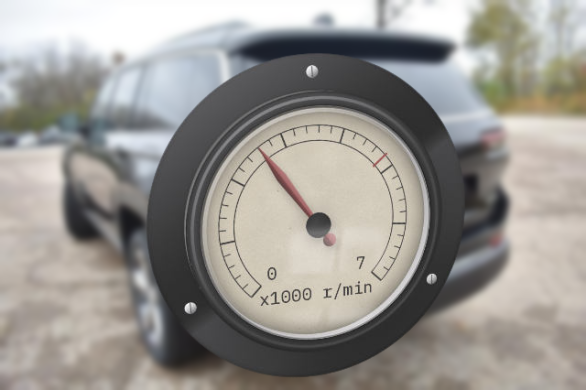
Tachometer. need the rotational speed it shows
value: 2600 rpm
